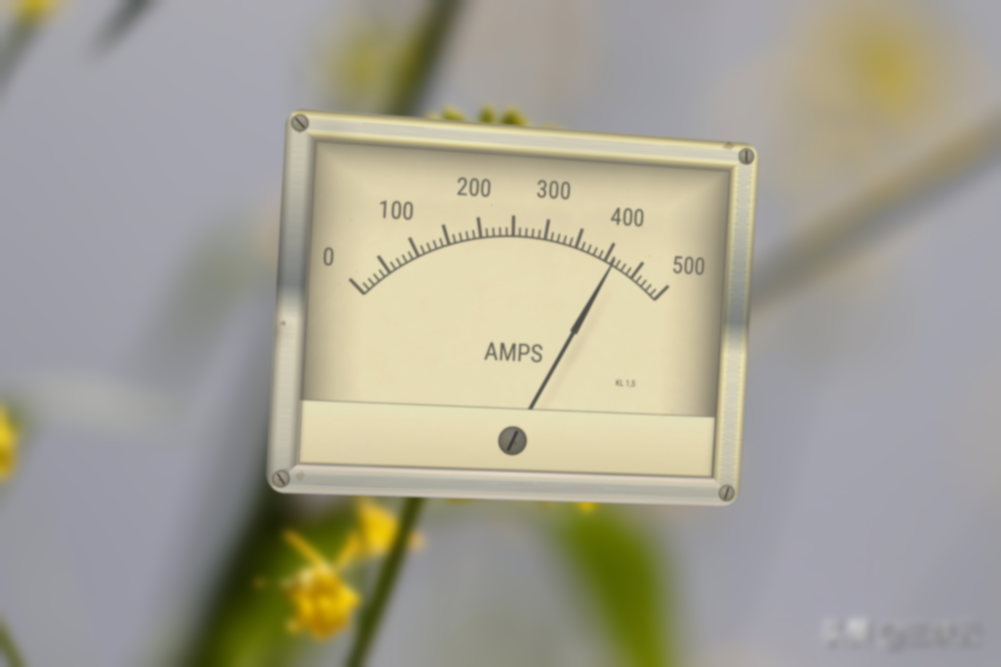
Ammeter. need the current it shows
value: 410 A
